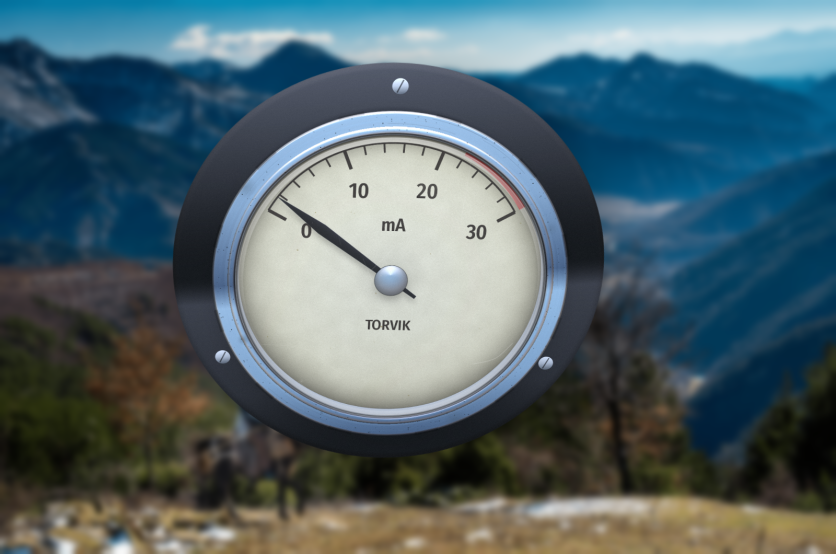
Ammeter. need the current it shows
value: 2 mA
